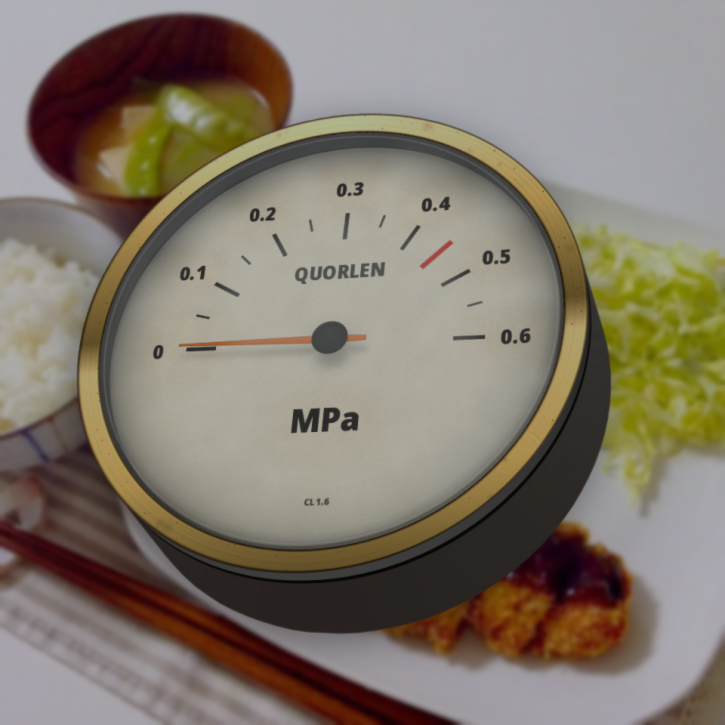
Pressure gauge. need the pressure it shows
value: 0 MPa
